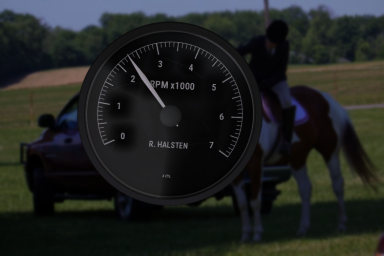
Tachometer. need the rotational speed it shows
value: 2300 rpm
